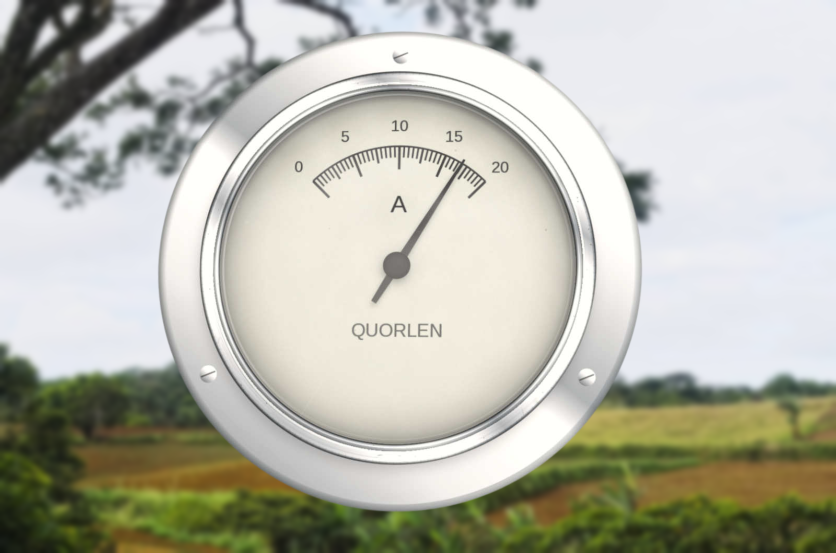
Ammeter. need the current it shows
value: 17 A
